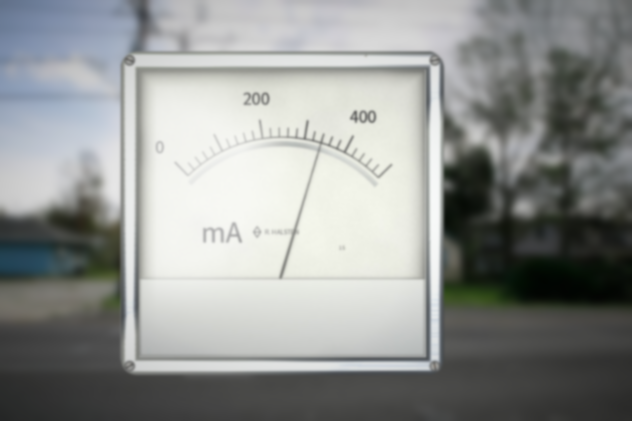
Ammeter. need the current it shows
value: 340 mA
